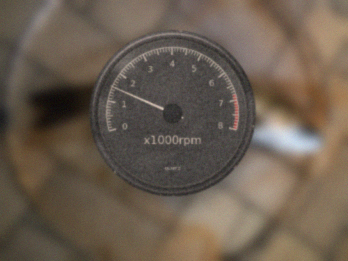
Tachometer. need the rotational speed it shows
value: 1500 rpm
